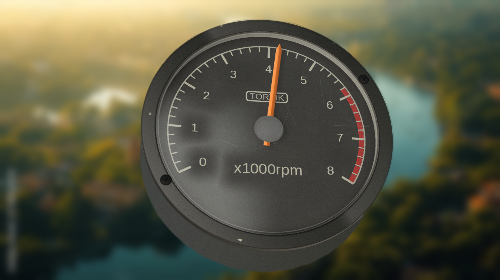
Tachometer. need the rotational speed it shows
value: 4200 rpm
